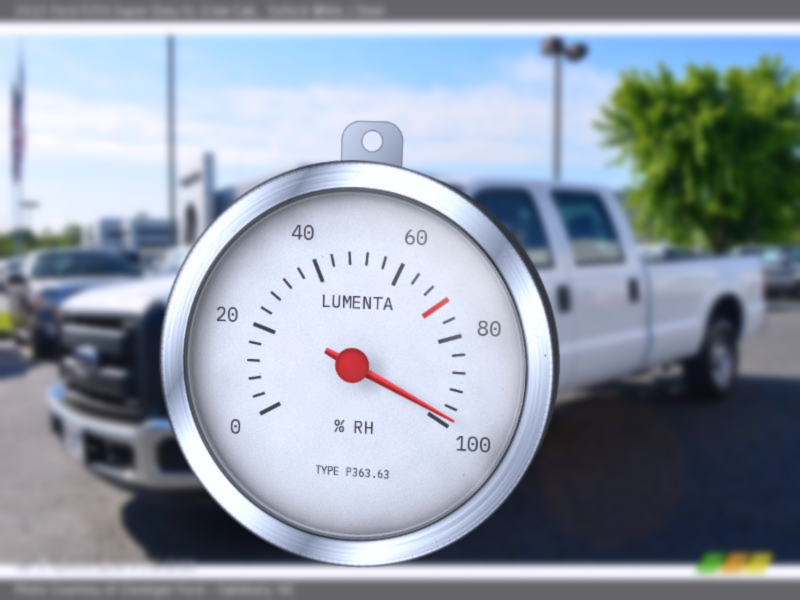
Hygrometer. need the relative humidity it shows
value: 98 %
